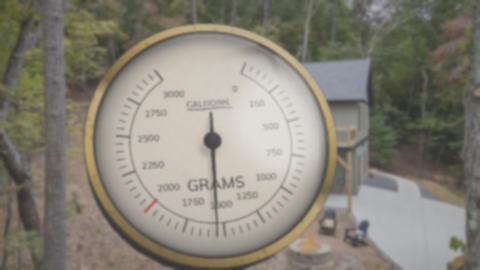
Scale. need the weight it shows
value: 1550 g
